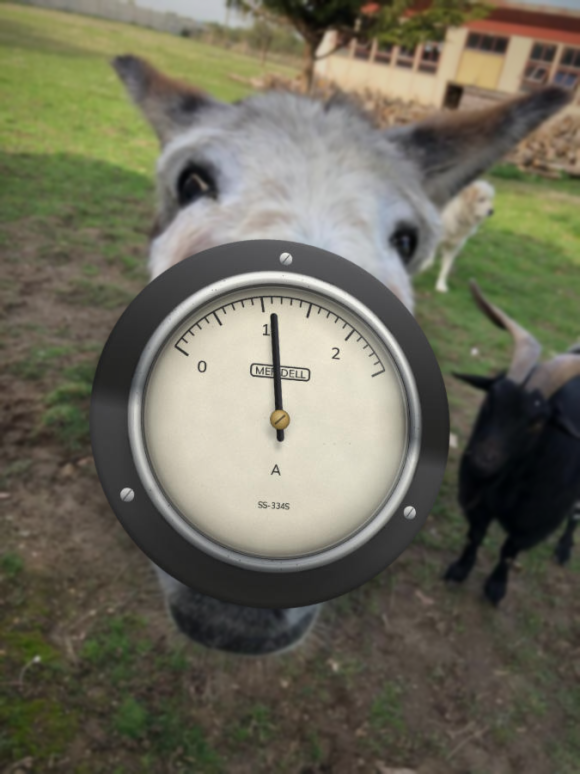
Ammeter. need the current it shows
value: 1.1 A
